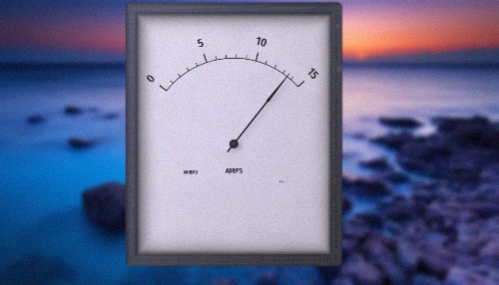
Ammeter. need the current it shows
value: 13.5 A
